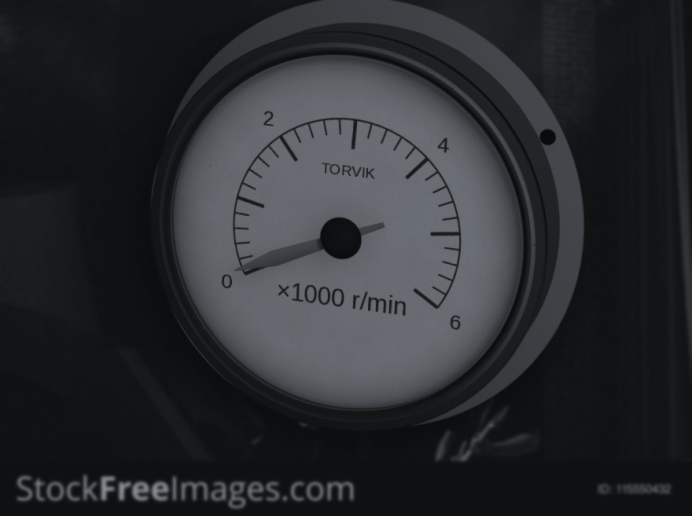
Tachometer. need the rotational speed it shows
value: 100 rpm
